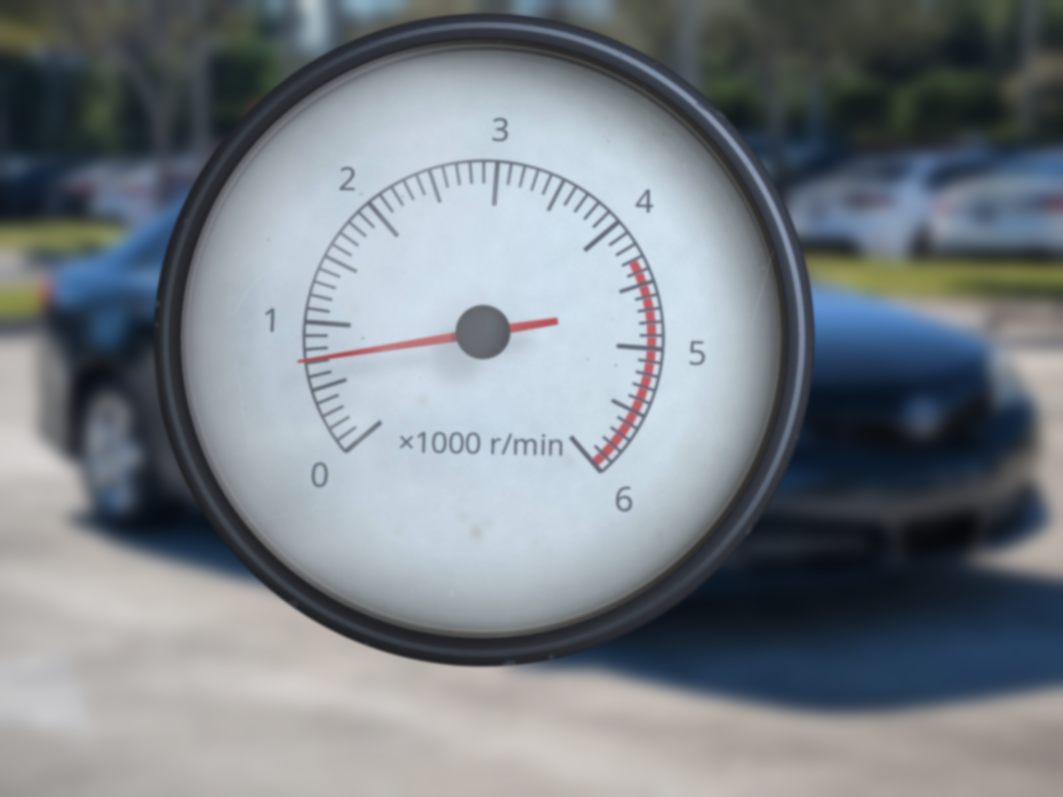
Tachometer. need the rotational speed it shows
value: 700 rpm
